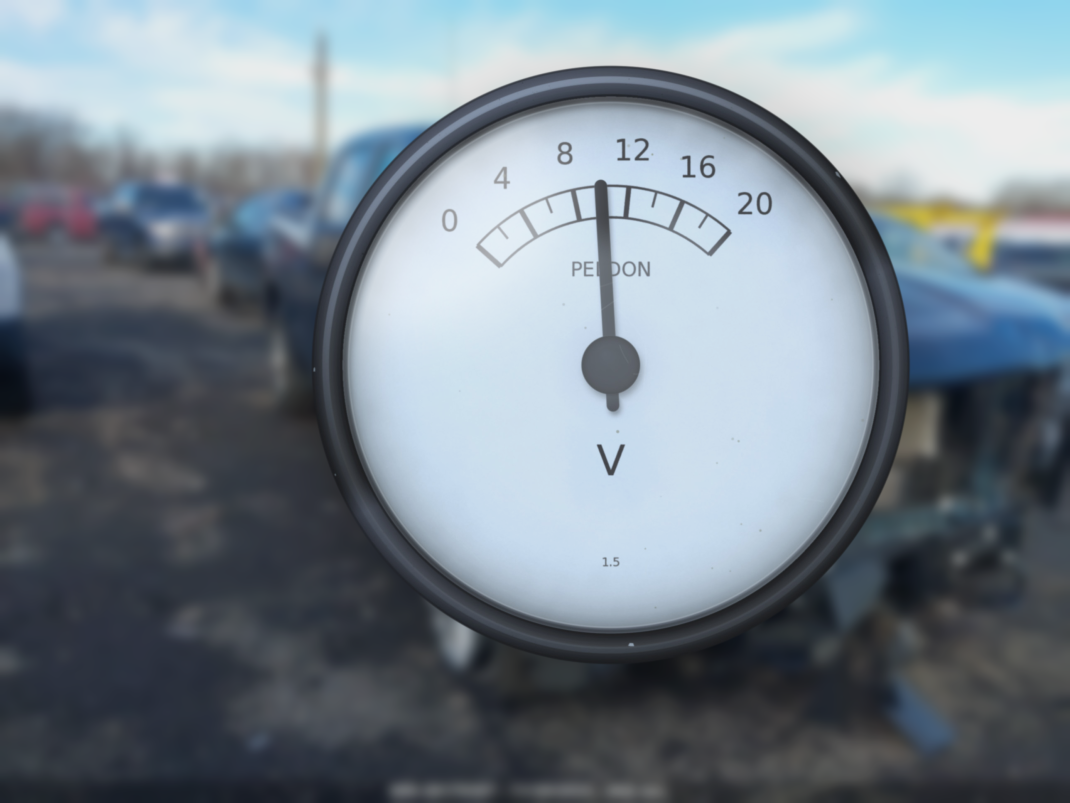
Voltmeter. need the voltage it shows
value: 10 V
